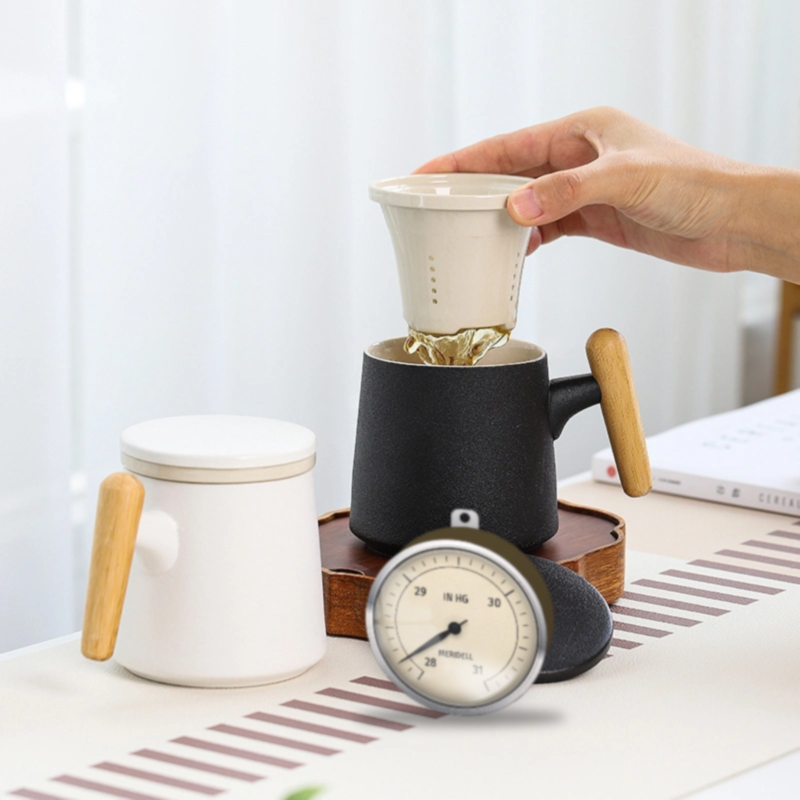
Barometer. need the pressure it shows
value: 28.2 inHg
